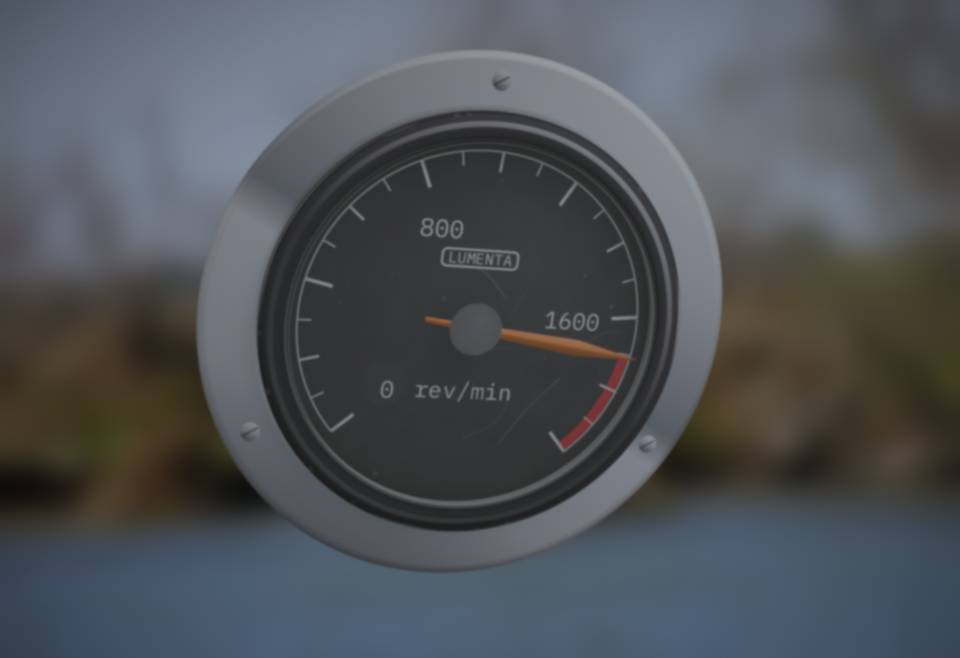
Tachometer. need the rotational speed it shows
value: 1700 rpm
